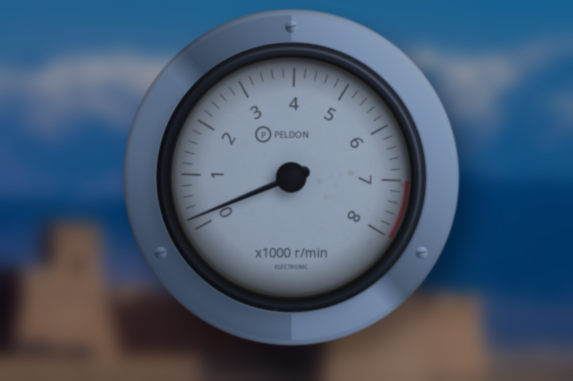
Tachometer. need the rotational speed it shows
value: 200 rpm
